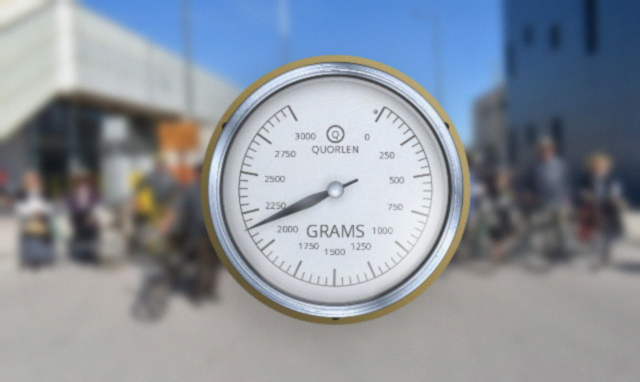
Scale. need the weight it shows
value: 2150 g
